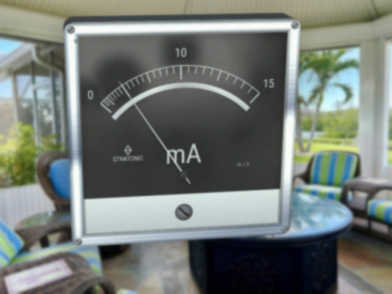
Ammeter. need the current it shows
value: 5 mA
